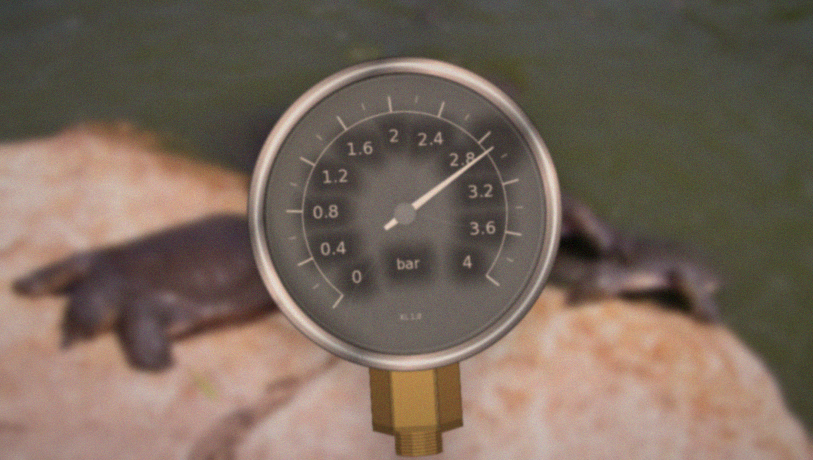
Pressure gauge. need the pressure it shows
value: 2.9 bar
